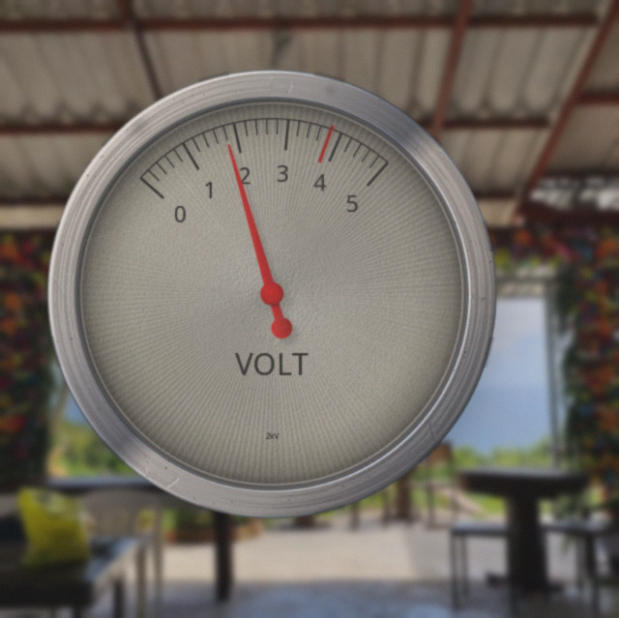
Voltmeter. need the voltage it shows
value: 1.8 V
